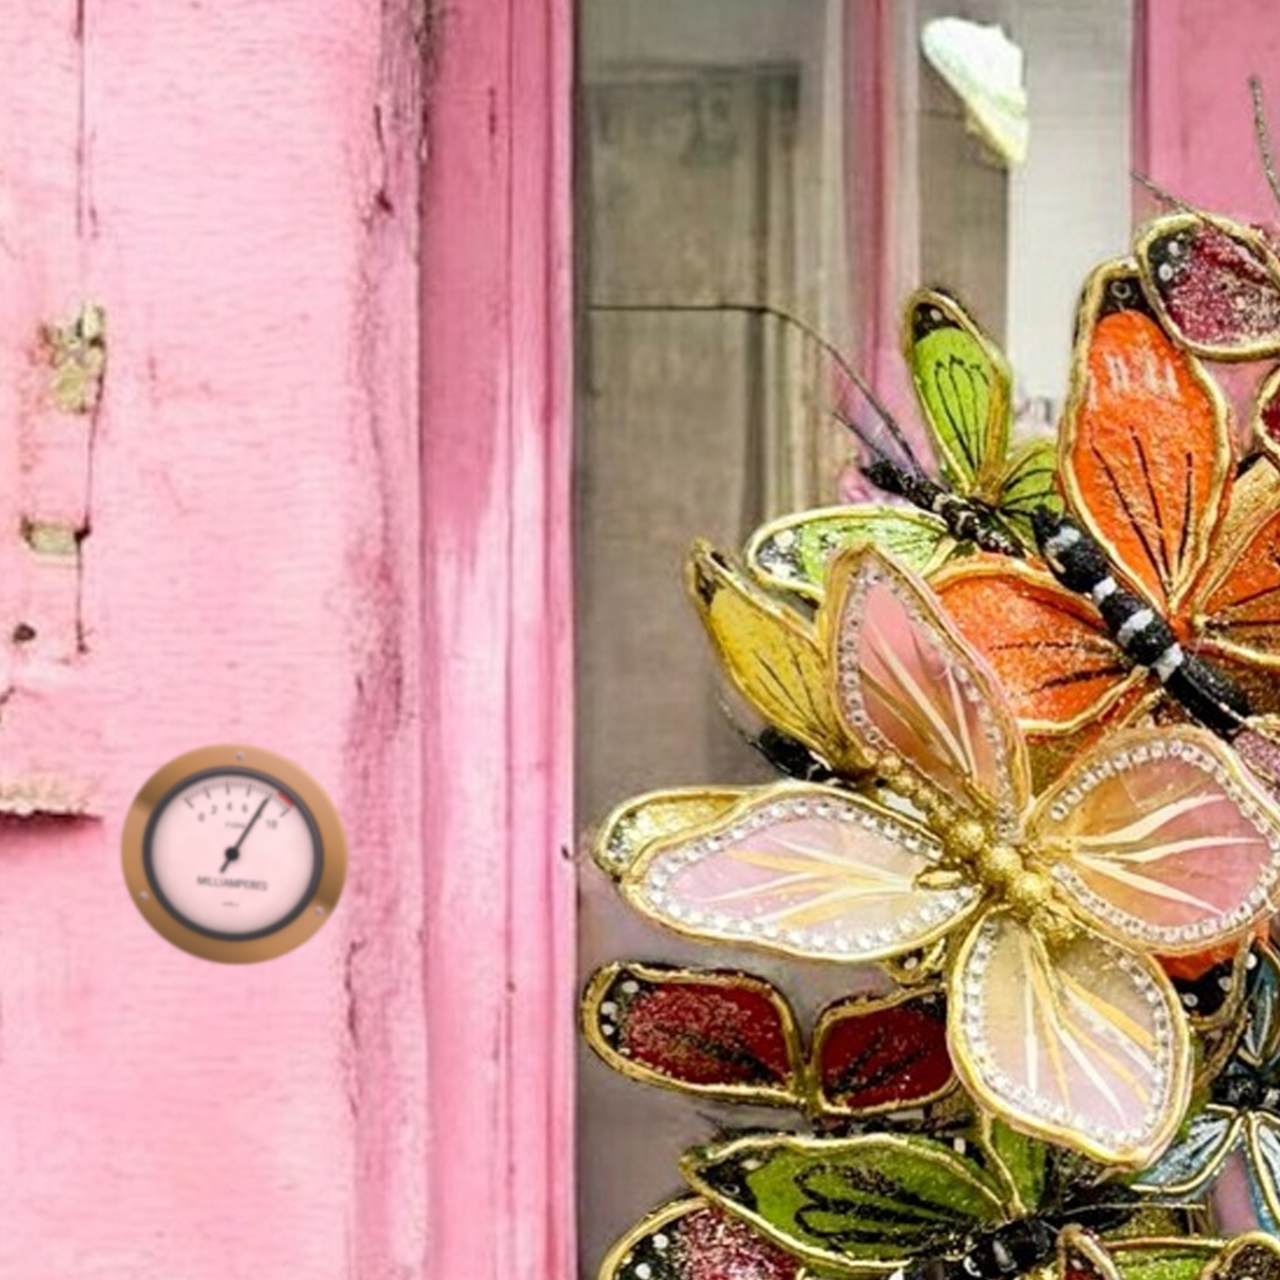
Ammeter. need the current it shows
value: 8 mA
